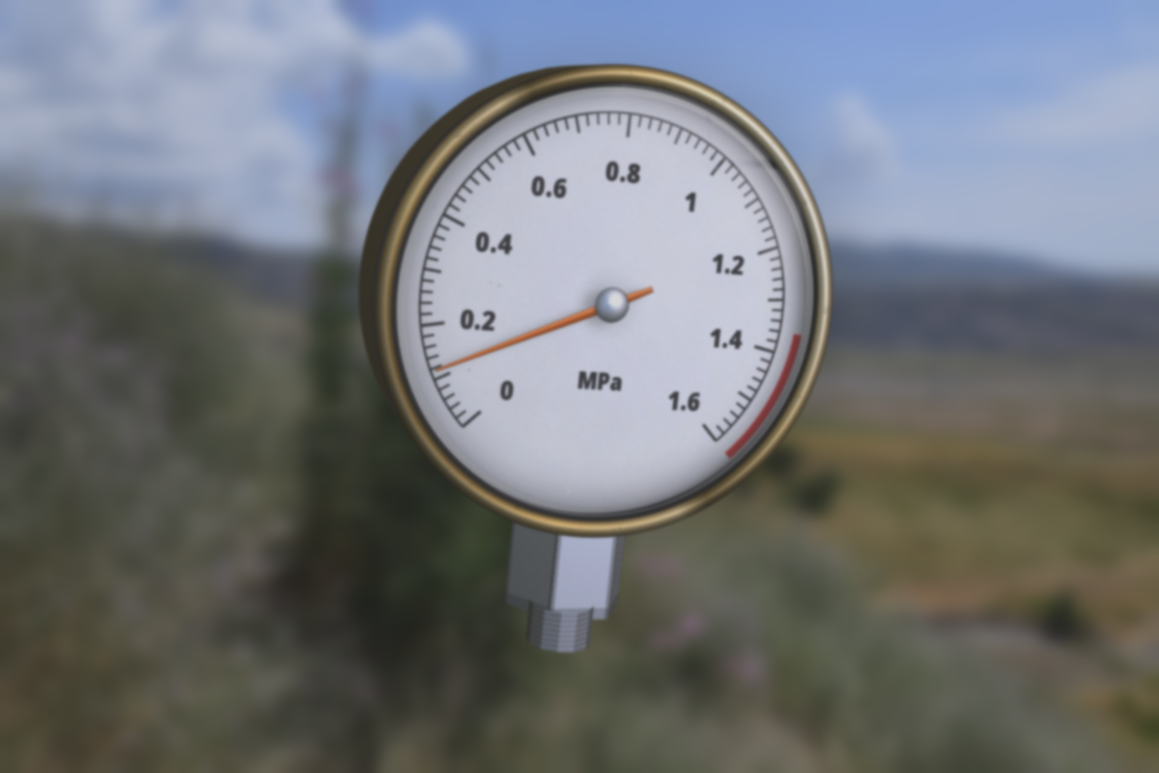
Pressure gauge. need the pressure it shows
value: 0.12 MPa
